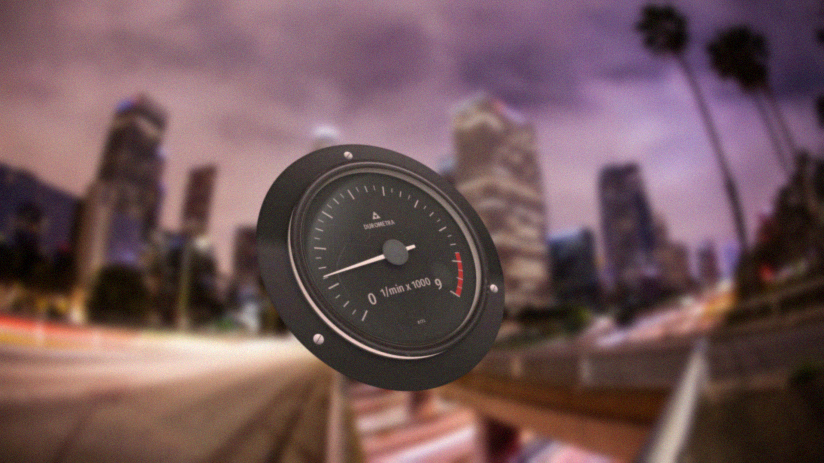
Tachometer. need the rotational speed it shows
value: 1250 rpm
